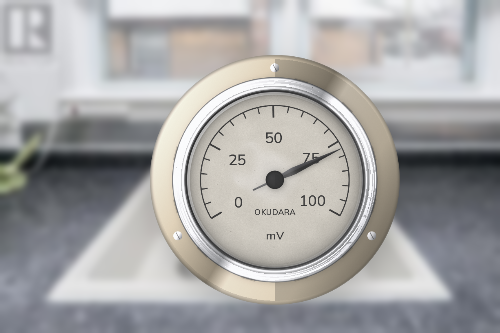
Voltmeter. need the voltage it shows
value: 77.5 mV
